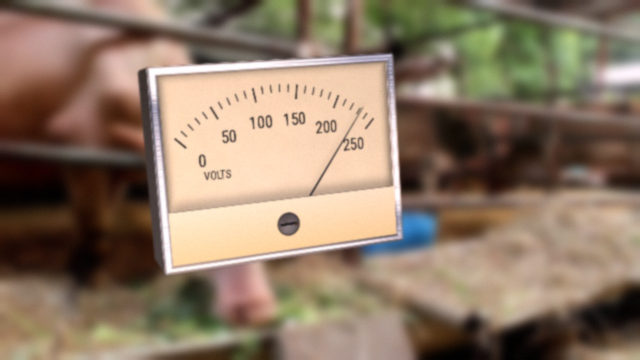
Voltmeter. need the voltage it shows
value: 230 V
